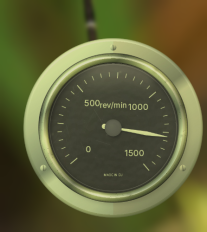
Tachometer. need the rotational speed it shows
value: 1275 rpm
